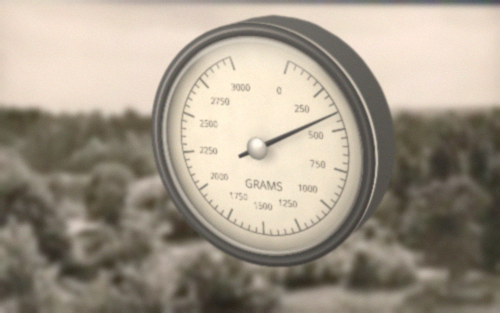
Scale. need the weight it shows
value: 400 g
